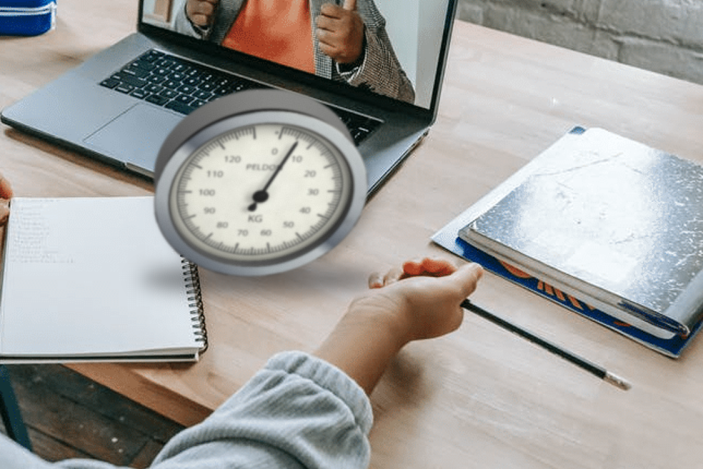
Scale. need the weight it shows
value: 5 kg
